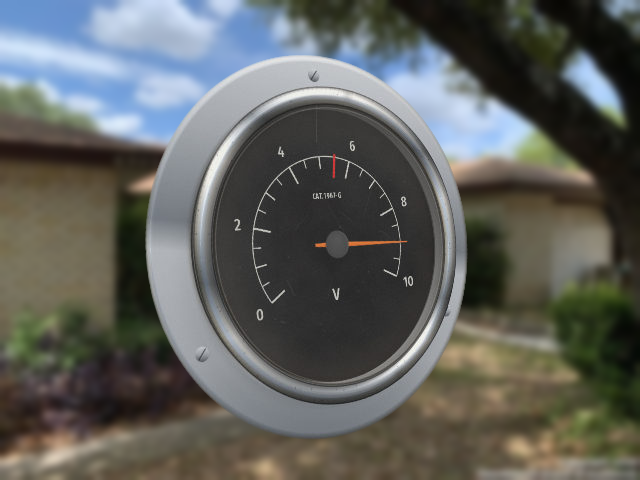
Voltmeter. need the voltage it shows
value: 9 V
